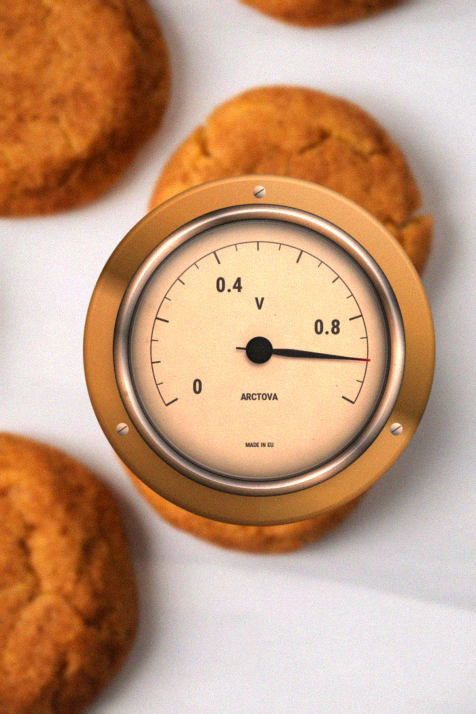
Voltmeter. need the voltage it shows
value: 0.9 V
